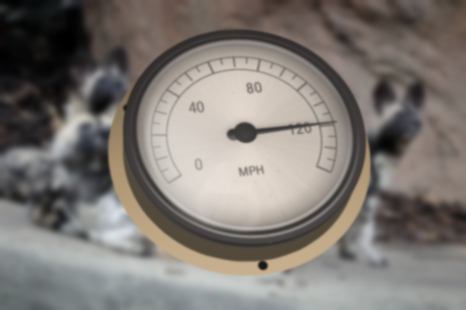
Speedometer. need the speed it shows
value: 120 mph
